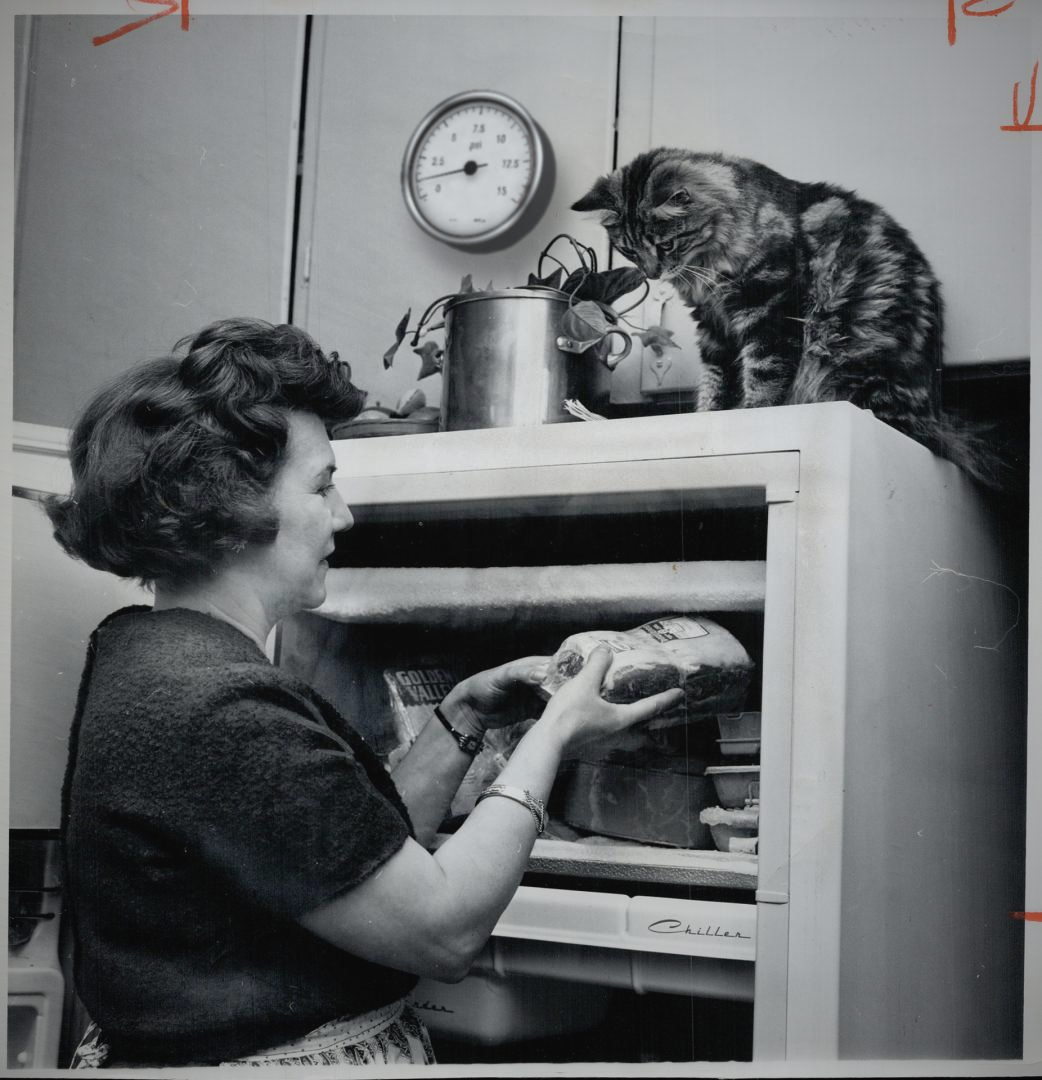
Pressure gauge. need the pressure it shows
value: 1 psi
